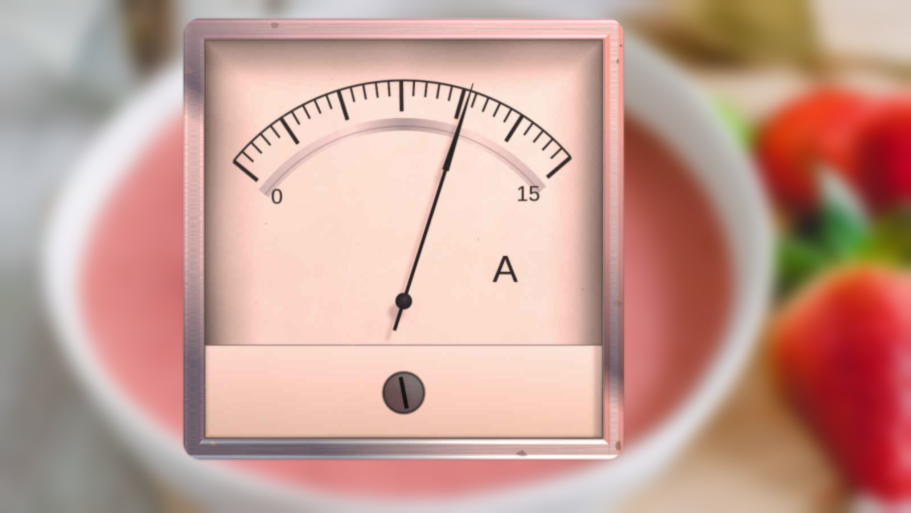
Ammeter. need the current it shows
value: 10.25 A
